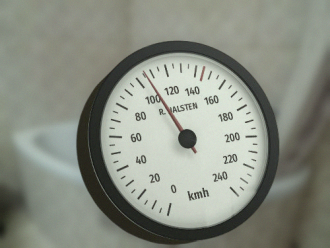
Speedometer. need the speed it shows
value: 105 km/h
